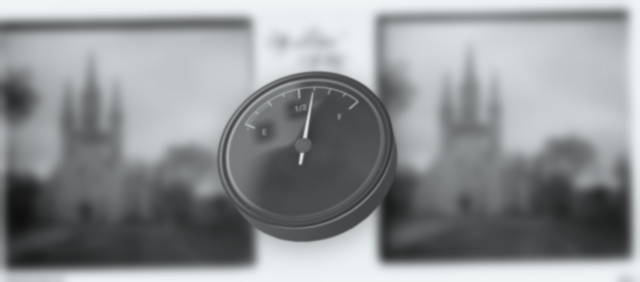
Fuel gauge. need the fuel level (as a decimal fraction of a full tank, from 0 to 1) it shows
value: 0.625
